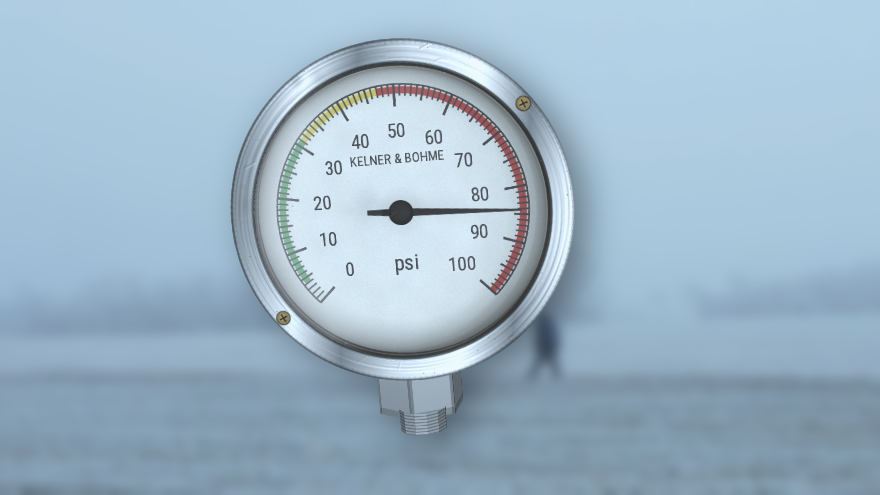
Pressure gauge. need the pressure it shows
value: 84 psi
